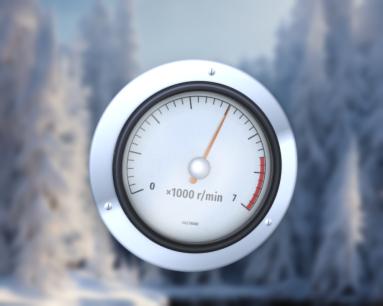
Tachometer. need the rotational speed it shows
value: 4000 rpm
